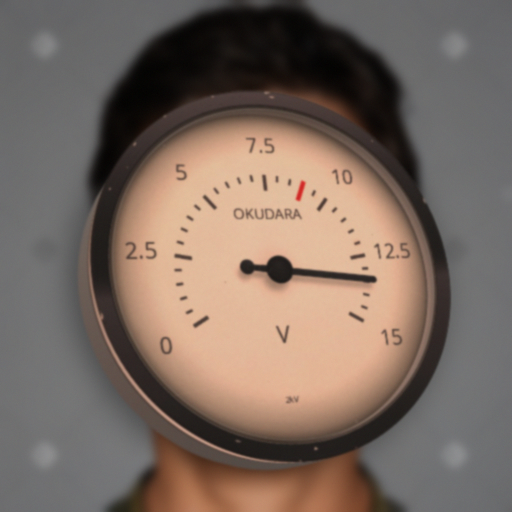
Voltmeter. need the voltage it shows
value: 13.5 V
